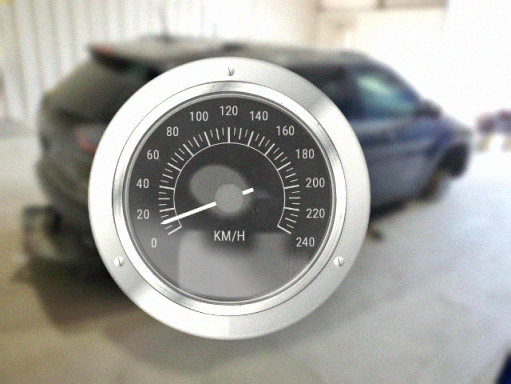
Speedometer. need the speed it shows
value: 10 km/h
